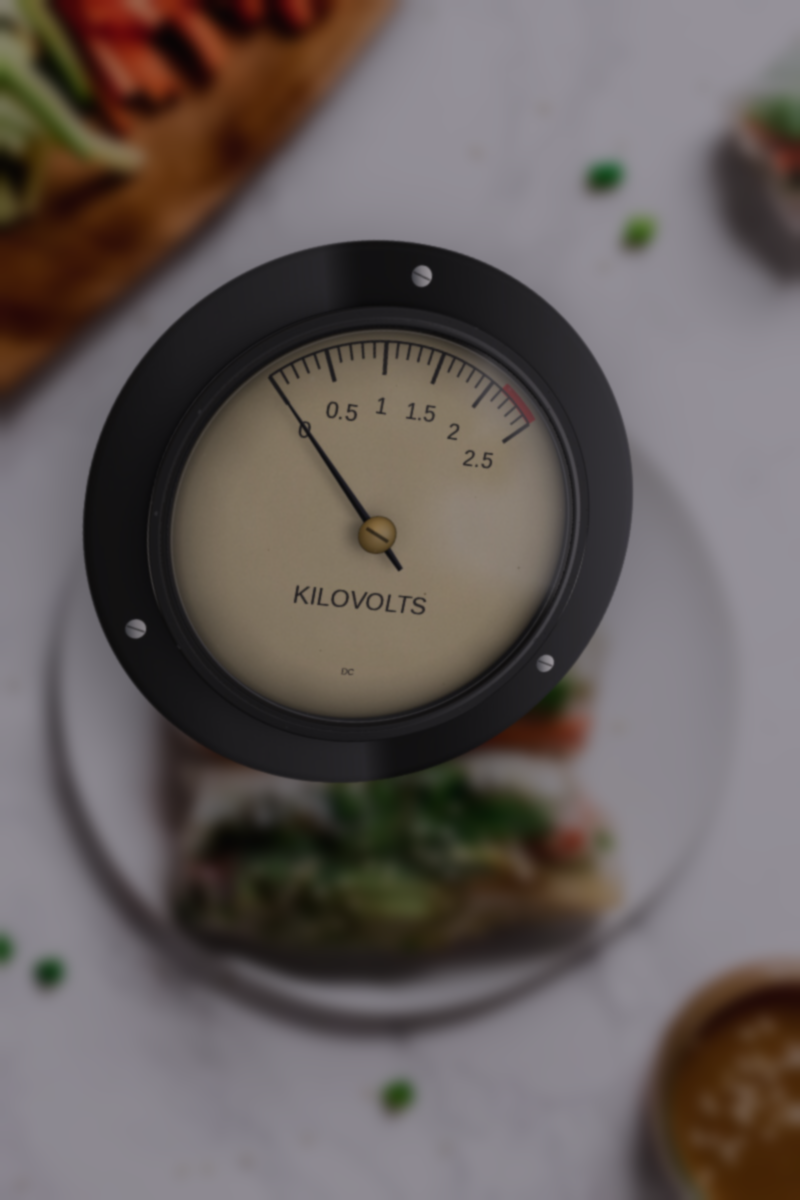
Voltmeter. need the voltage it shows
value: 0 kV
